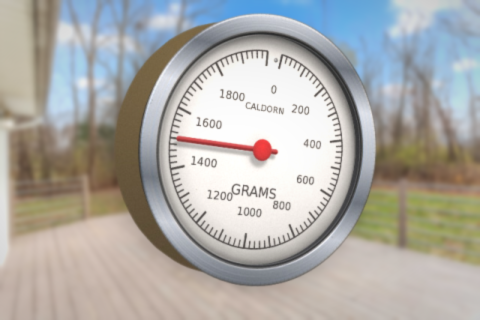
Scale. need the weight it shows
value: 1500 g
